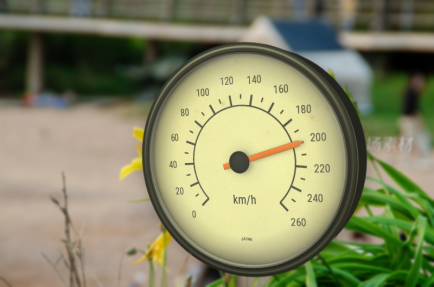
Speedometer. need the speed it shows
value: 200 km/h
